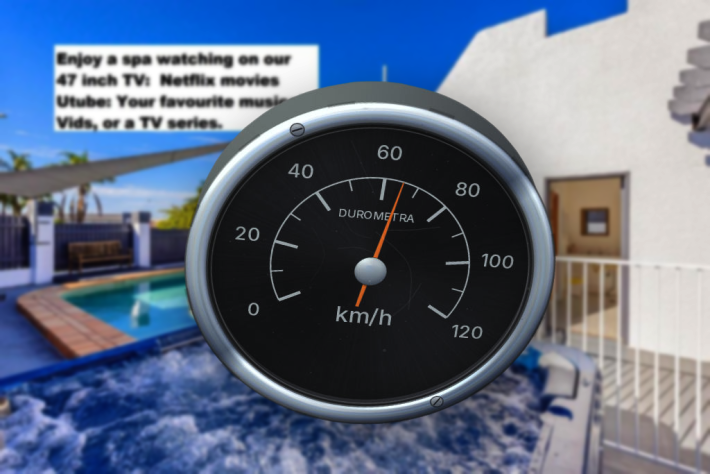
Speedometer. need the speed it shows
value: 65 km/h
